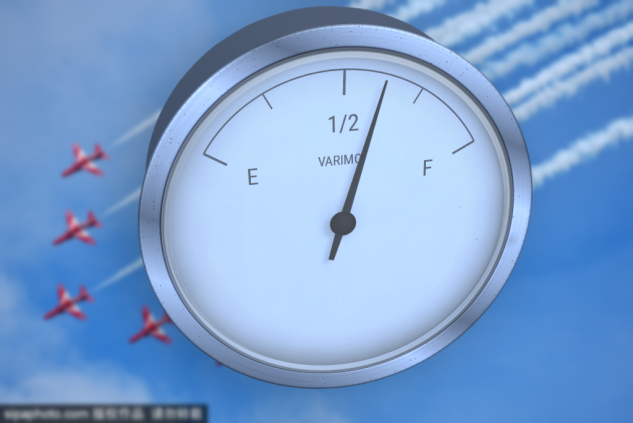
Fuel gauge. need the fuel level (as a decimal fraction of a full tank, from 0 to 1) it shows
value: 0.625
